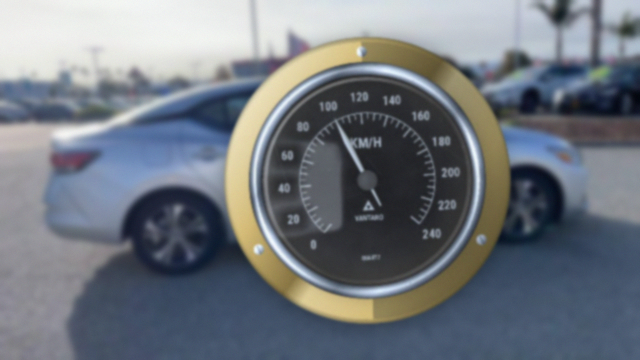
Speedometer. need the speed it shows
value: 100 km/h
